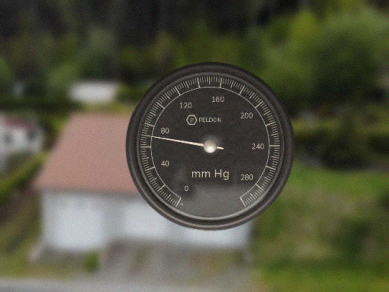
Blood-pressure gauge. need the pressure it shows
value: 70 mmHg
